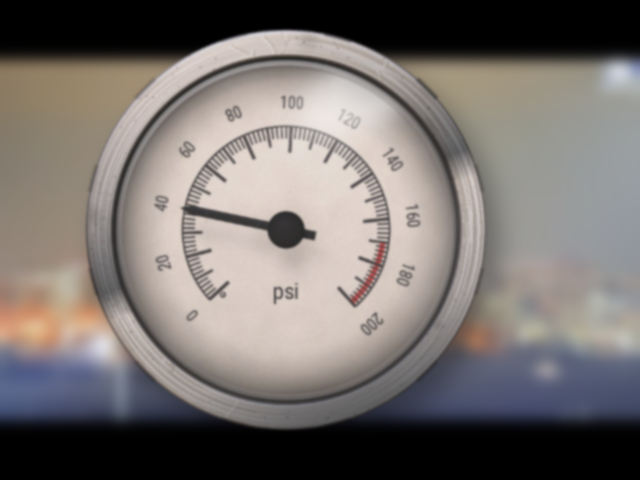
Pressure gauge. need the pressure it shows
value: 40 psi
